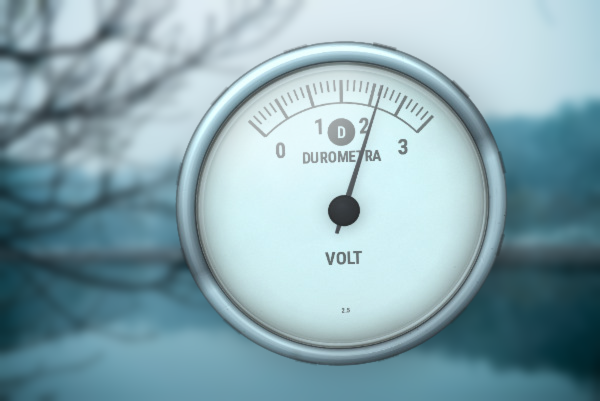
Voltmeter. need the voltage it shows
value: 2.1 V
